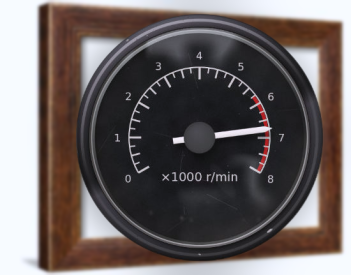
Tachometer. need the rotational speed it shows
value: 6750 rpm
